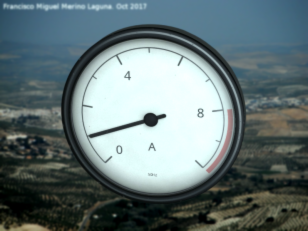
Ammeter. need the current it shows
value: 1 A
